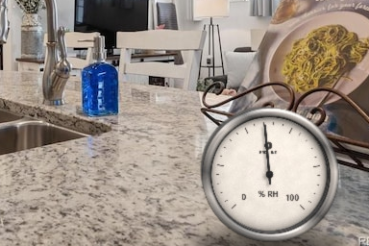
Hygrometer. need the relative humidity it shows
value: 48 %
